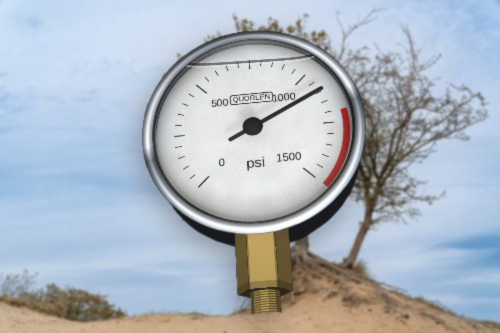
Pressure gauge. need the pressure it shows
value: 1100 psi
